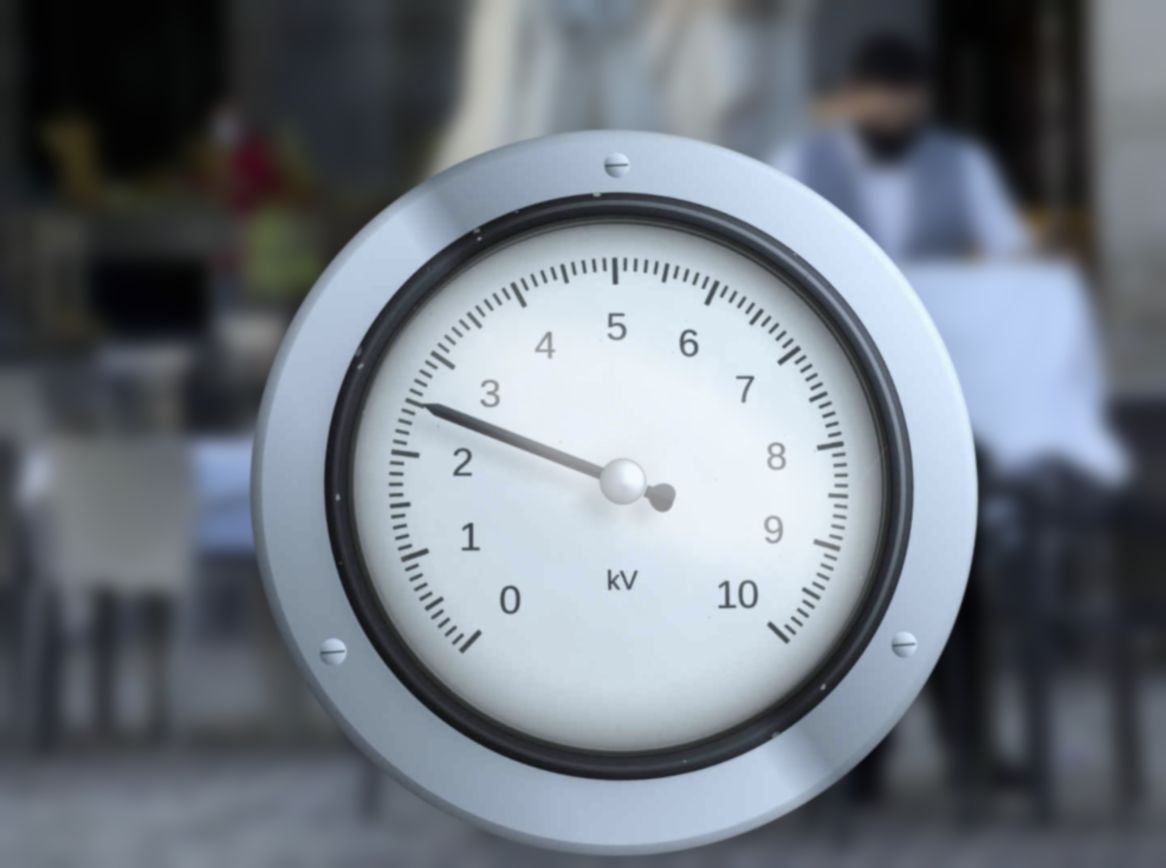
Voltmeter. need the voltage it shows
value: 2.5 kV
